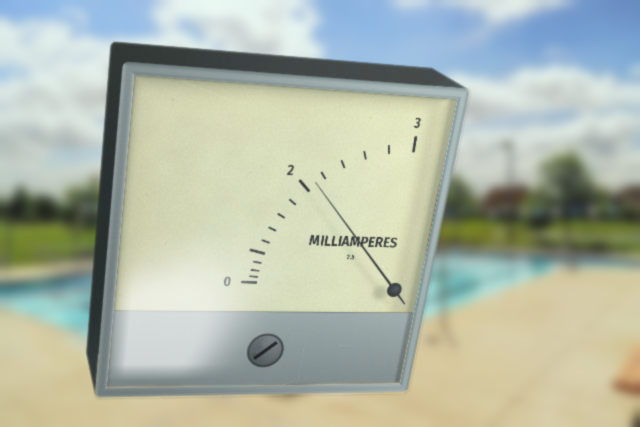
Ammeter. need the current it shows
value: 2.1 mA
